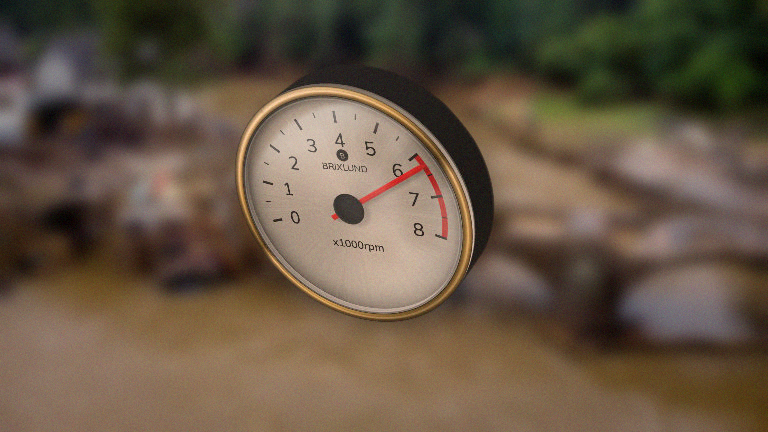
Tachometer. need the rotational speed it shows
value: 6250 rpm
